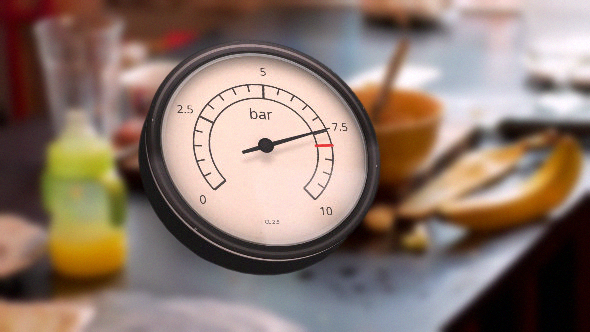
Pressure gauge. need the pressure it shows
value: 7.5 bar
